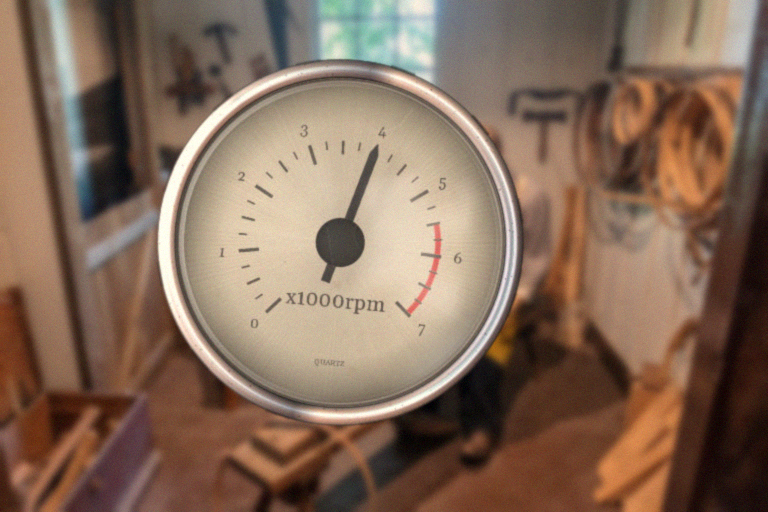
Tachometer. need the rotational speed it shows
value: 4000 rpm
